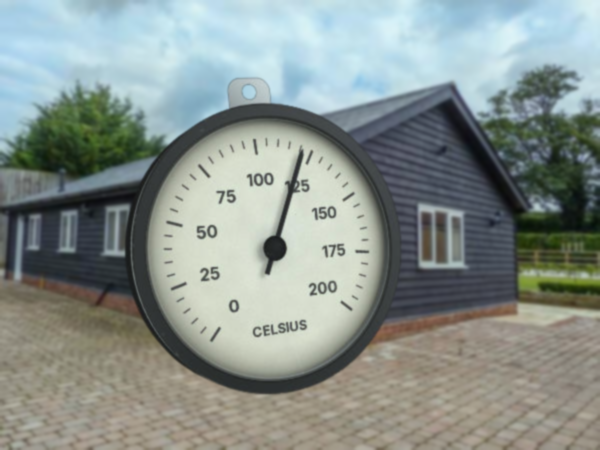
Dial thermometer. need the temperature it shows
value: 120 °C
